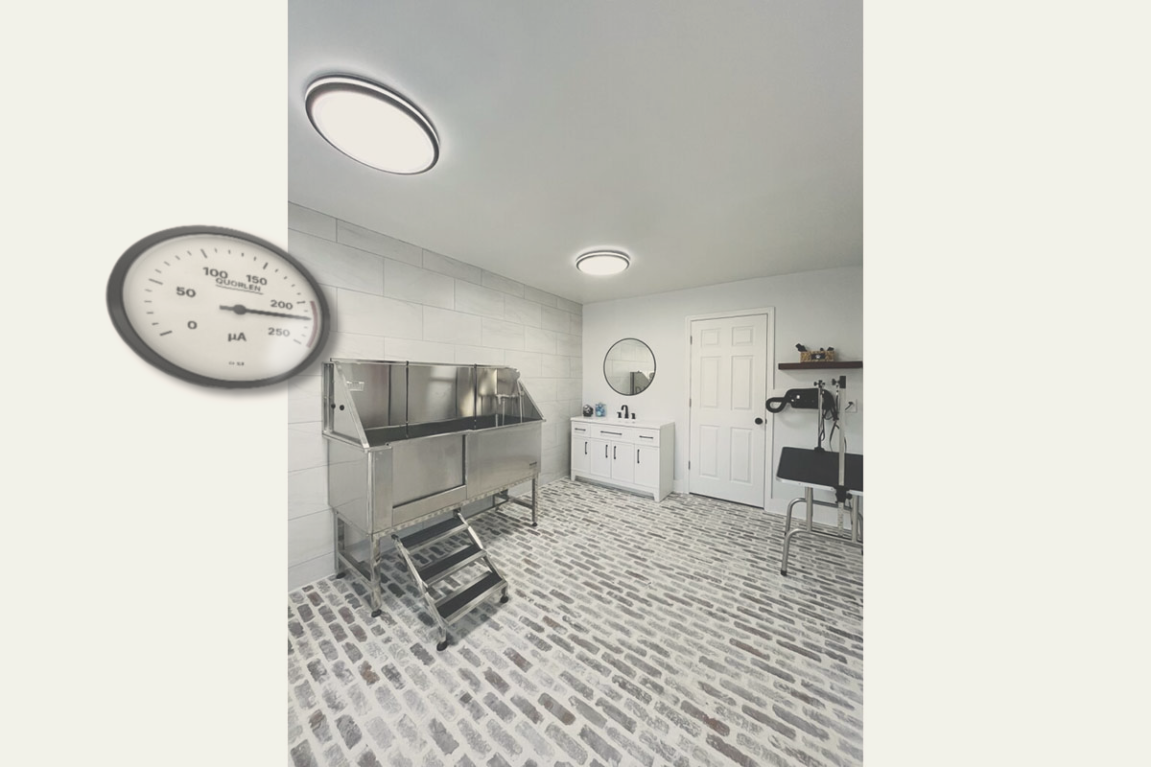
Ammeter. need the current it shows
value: 220 µA
